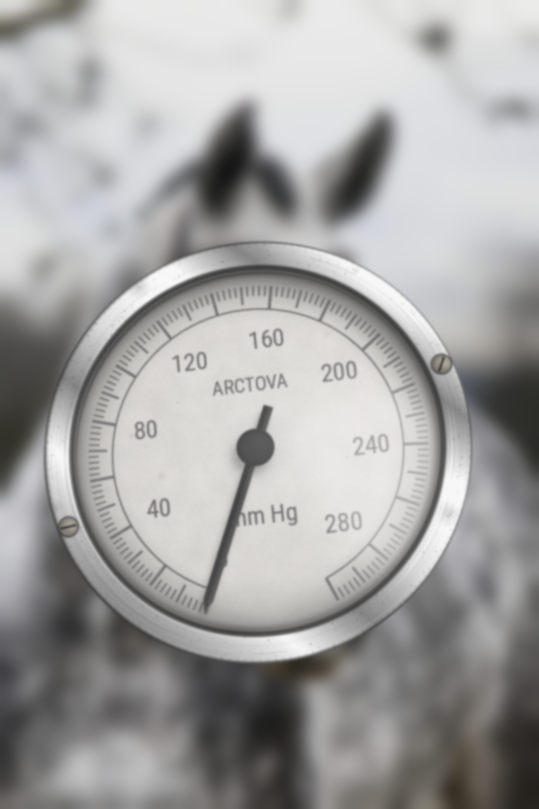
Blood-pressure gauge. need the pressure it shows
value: 0 mmHg
